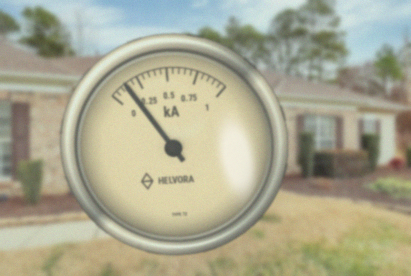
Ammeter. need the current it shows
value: 0.15 kA
